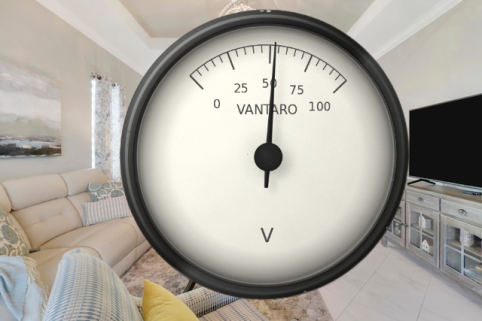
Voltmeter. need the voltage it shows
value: 52.5 V
